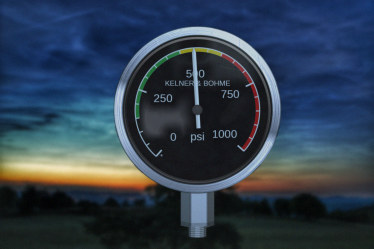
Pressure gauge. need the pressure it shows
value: 500 psi
